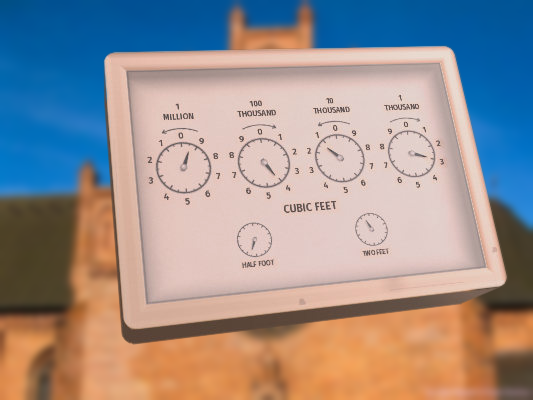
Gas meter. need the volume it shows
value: 941300 ft³
